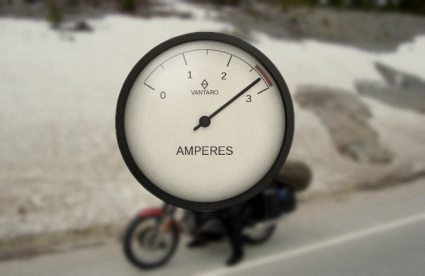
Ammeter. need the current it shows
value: 2.75 A
